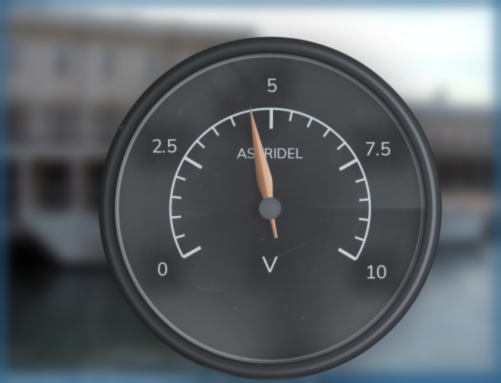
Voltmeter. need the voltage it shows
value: 4.5 V
